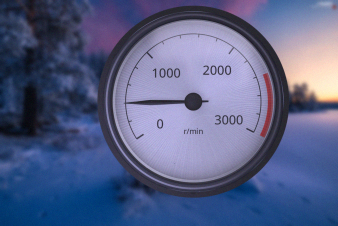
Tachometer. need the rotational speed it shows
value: 400 rpm
